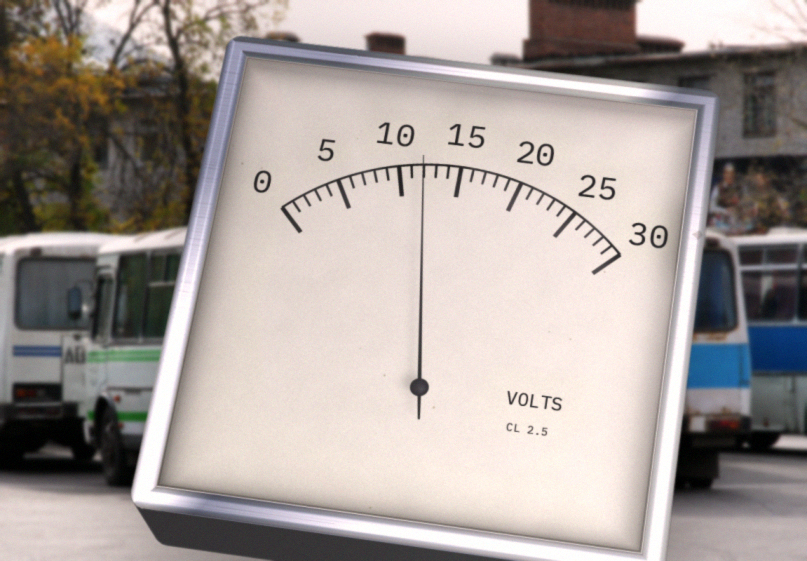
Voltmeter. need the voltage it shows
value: 12 V
